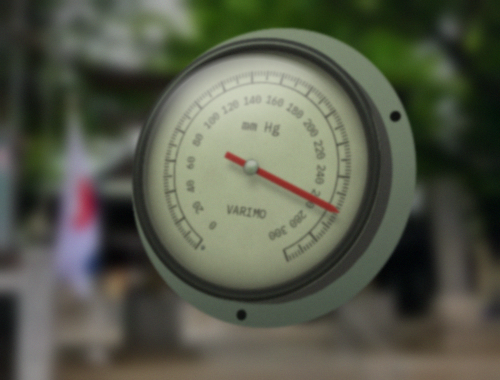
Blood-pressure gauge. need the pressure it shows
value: 260 mmHg
